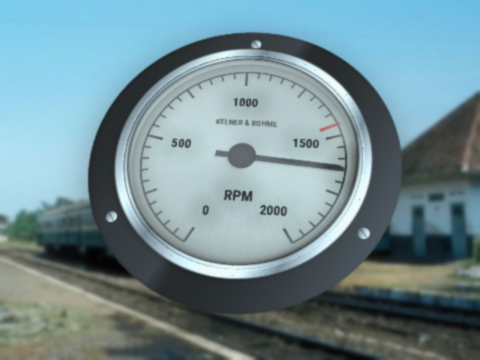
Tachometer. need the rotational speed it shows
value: 1650 rpm
